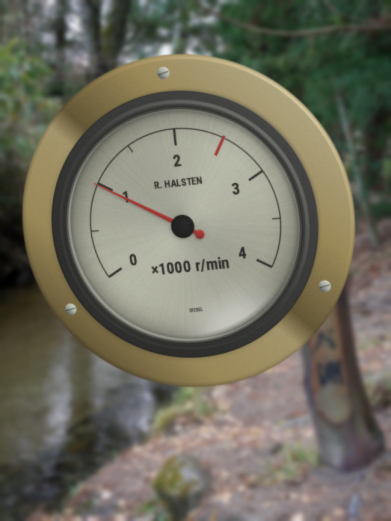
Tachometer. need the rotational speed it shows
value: 1000 rpm
